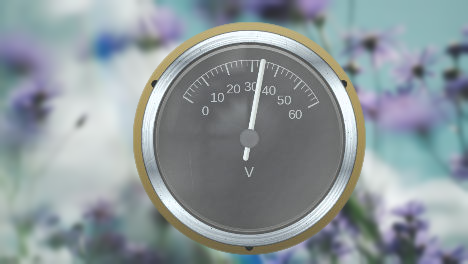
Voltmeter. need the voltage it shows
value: 34 V
